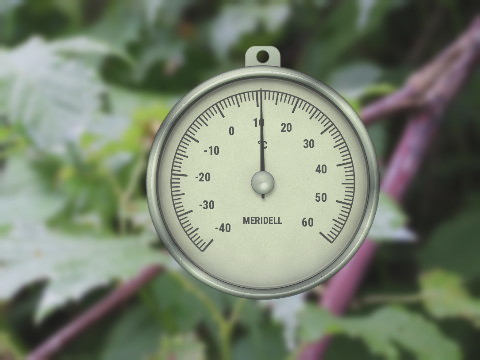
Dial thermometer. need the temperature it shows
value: 11 °C
